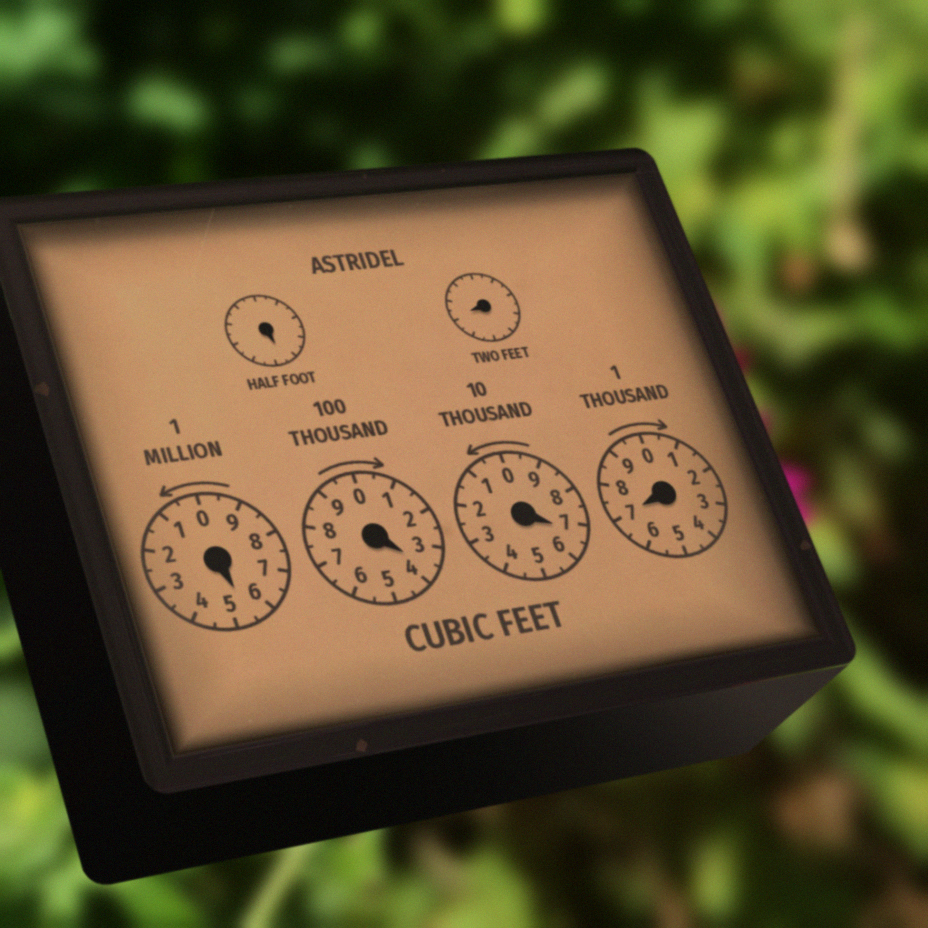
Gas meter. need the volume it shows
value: 536700 ft³
